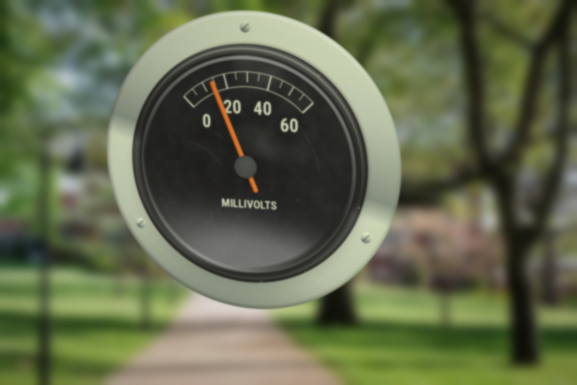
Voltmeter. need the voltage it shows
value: 15 mV
